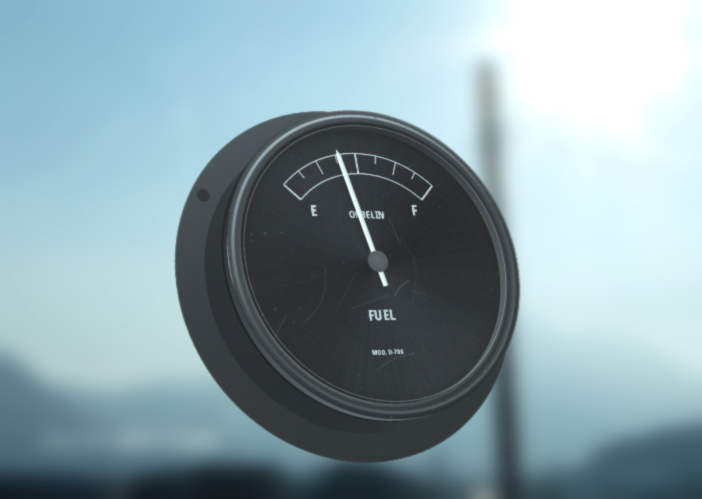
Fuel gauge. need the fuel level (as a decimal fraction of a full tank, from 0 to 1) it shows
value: 0.375
